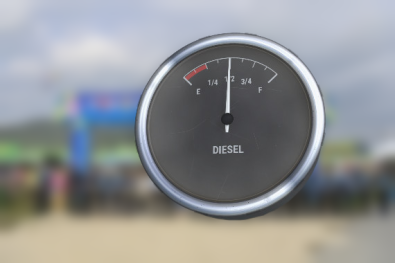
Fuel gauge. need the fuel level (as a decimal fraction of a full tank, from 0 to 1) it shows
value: 0.5
